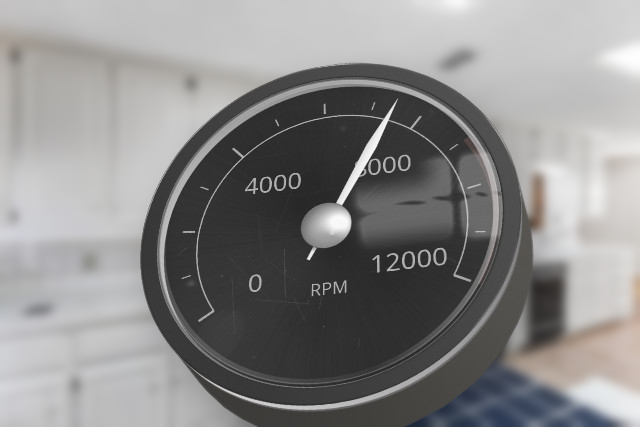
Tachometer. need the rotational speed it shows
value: 7500 rpm
